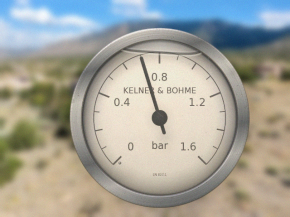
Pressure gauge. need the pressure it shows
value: 0.7 bar
